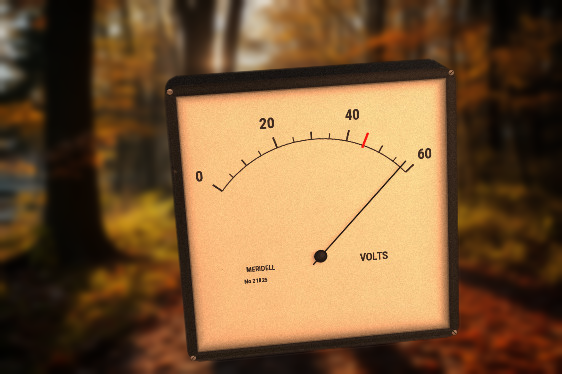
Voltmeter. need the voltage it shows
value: 57.5 V
